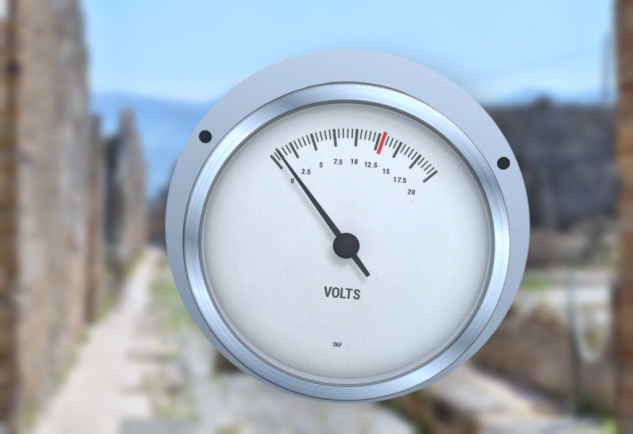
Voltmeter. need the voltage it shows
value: 1 V
